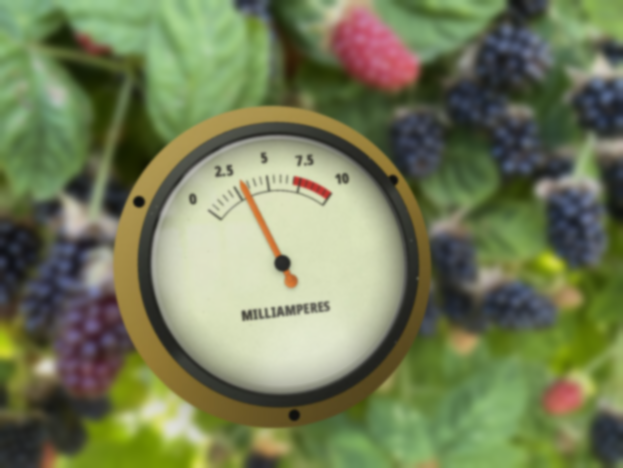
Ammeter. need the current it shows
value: 3 mA
